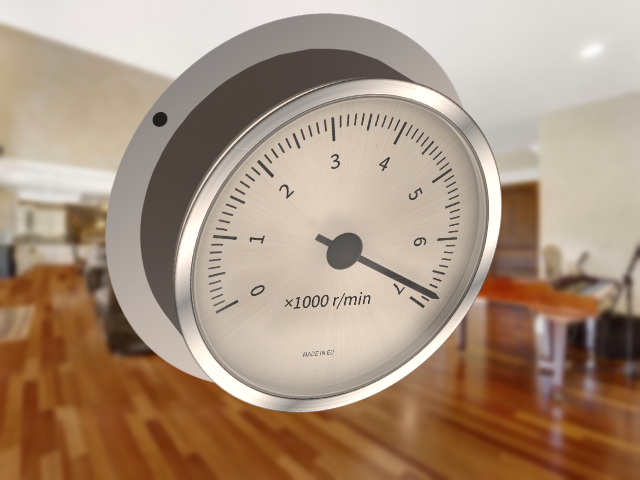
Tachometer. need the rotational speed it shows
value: 6800 rpm
